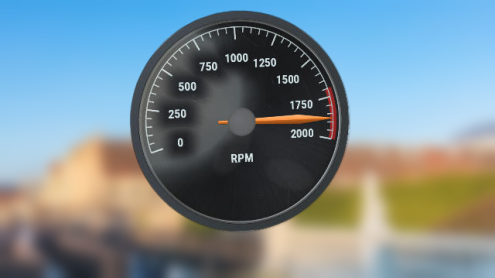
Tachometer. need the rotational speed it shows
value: 1875 rpm
